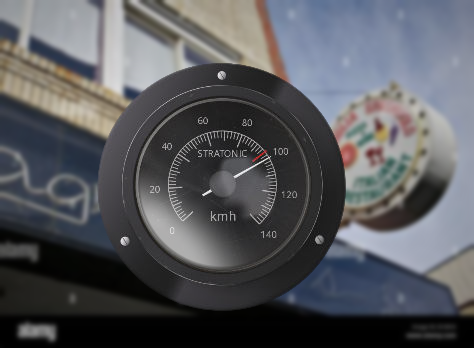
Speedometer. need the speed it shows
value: 100 km/h
